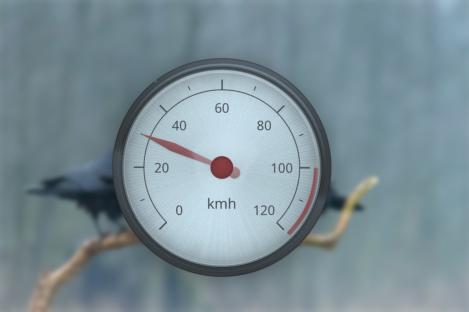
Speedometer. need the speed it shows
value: 30 km/h
